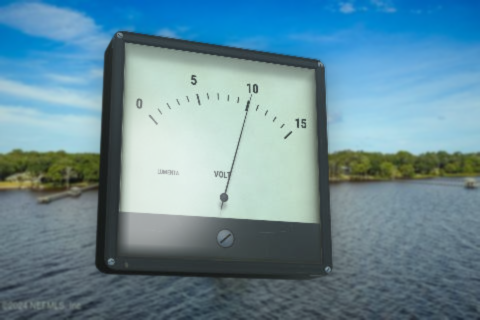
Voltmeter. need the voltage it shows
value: 10 V
